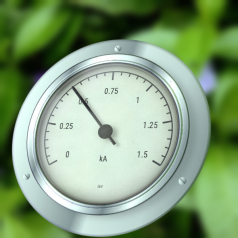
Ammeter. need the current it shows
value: 0.5 kA
